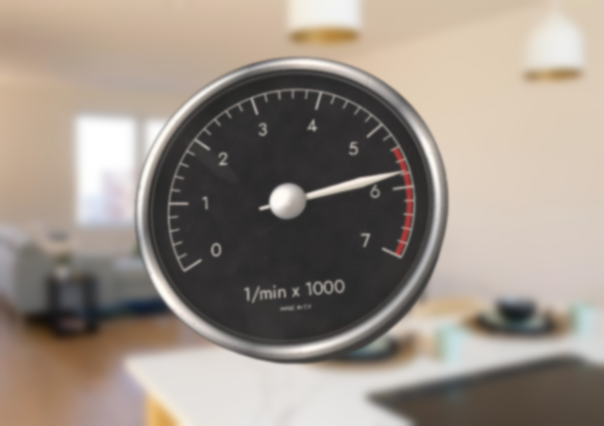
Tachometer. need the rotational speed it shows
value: 5800 rpm
